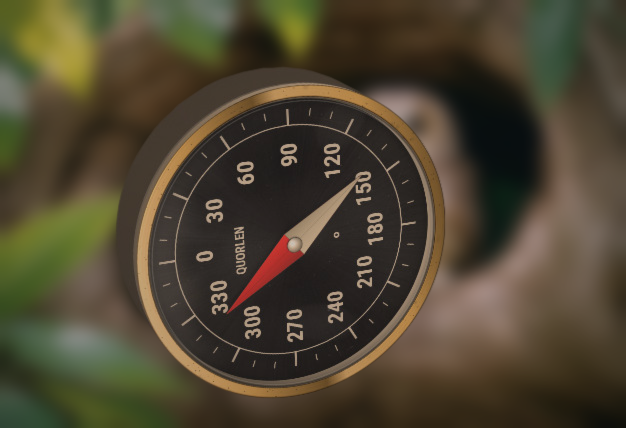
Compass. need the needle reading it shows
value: 320 °
